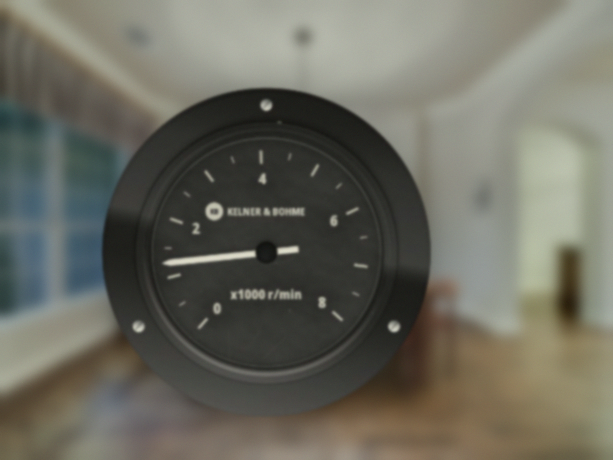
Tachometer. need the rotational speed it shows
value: 1250 rpm
